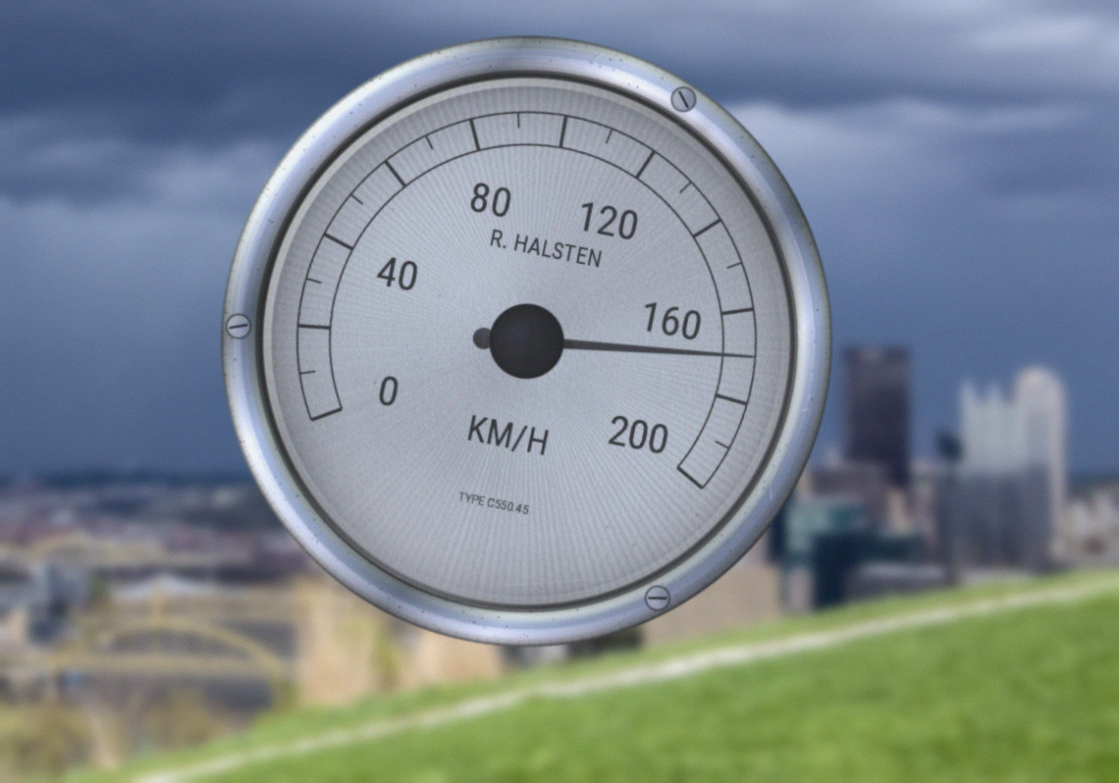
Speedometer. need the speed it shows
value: 170 km/h
